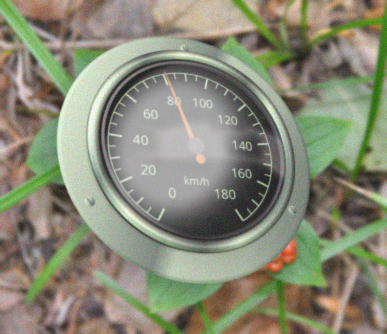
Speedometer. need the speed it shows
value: 80 km/h
